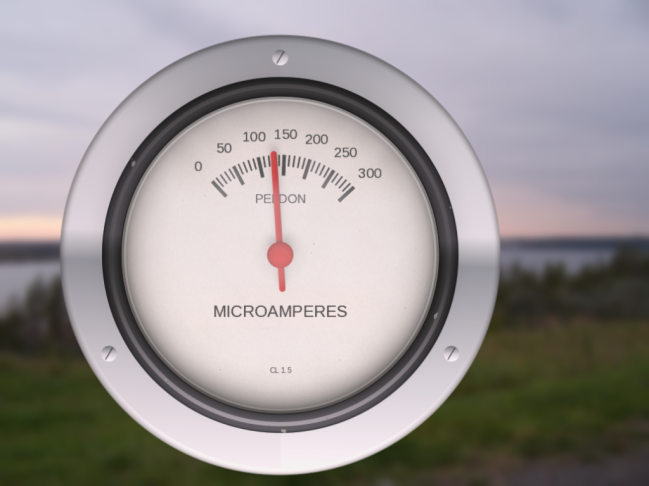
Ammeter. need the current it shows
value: 130 µA
